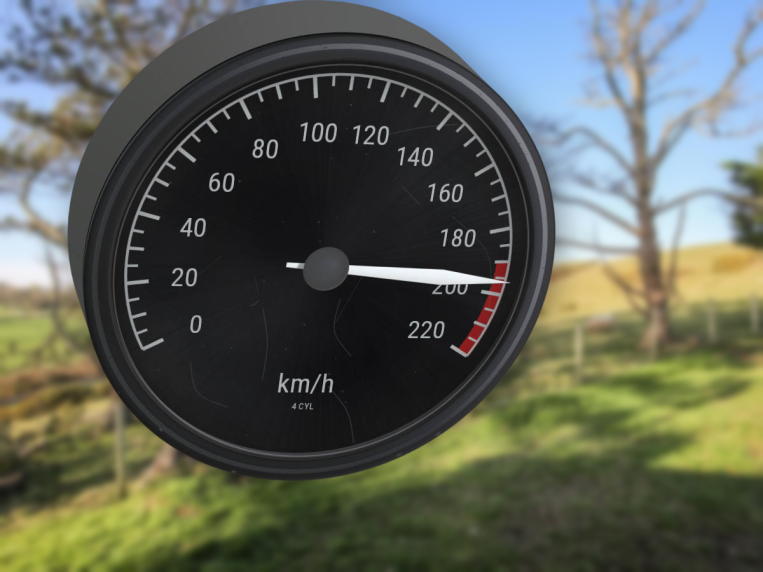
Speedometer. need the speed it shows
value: 195 km/h
